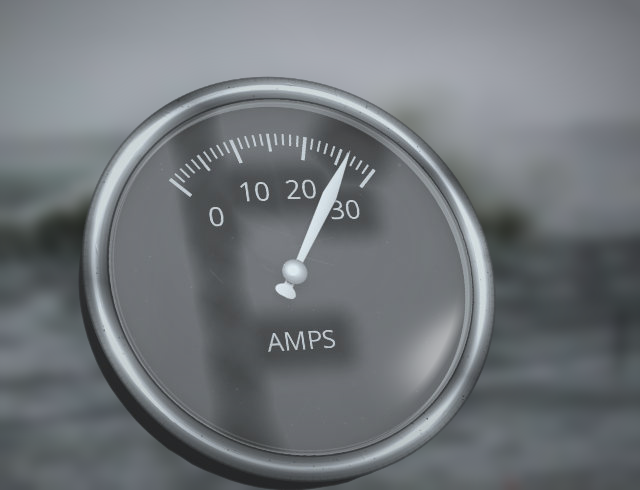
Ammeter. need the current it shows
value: 26 A
